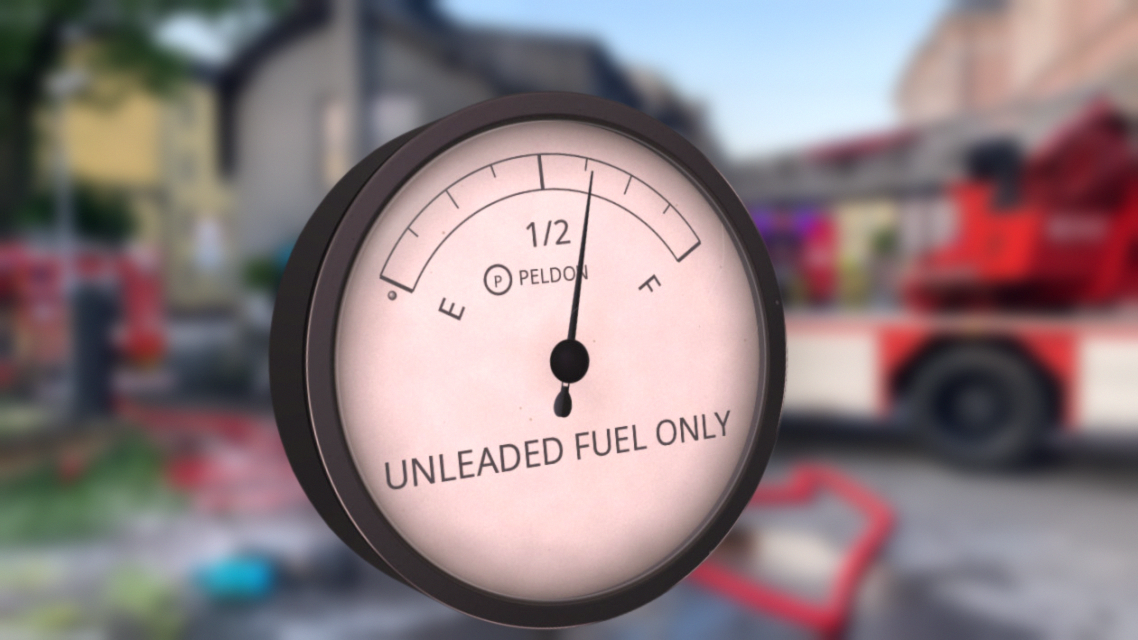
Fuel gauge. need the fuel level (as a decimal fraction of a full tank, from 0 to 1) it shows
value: 0.625
